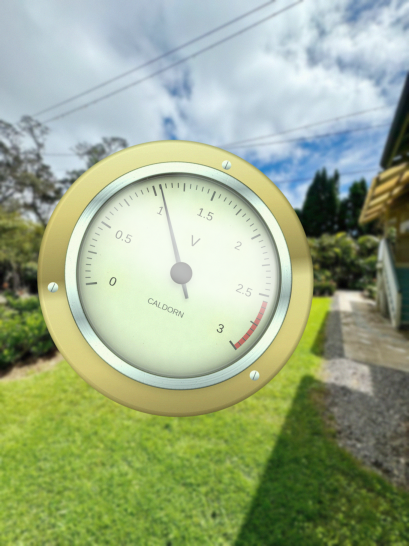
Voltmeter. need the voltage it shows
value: 1.05 V
